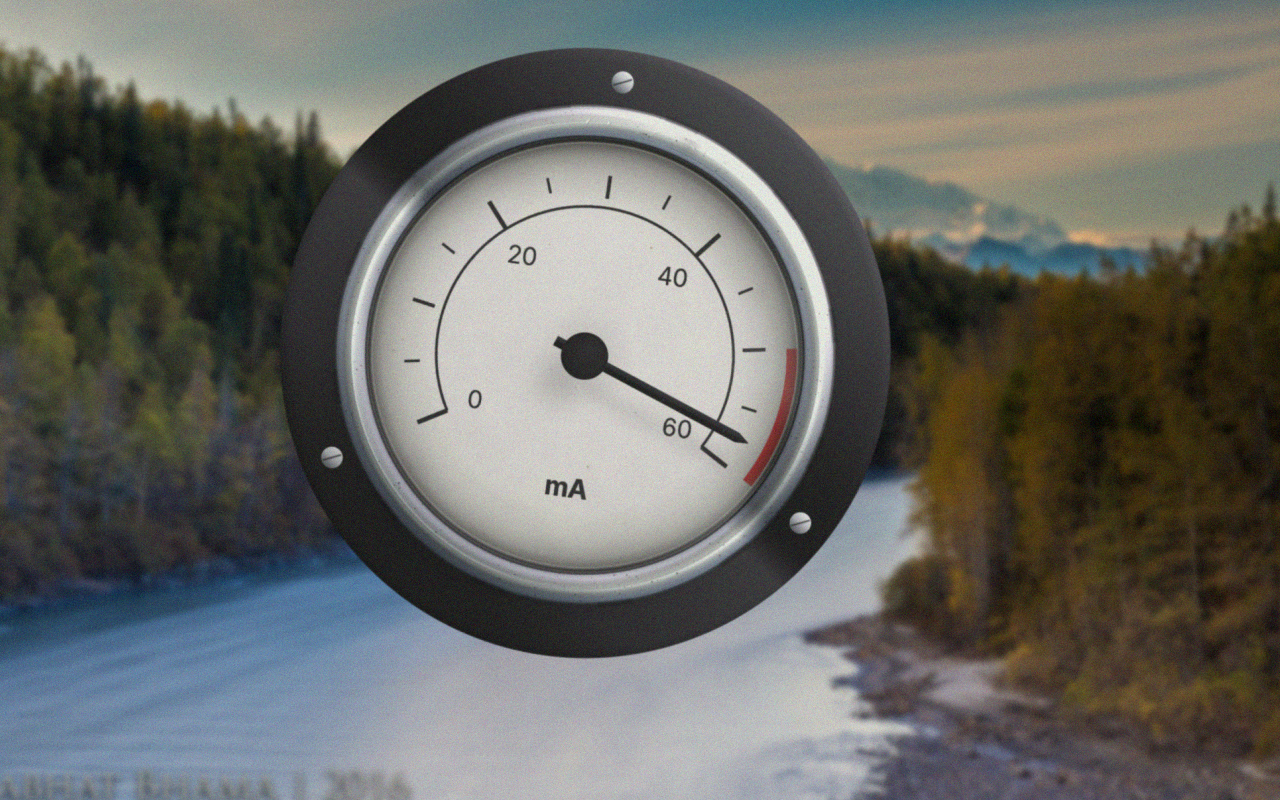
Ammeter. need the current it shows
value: 57.5 mA
